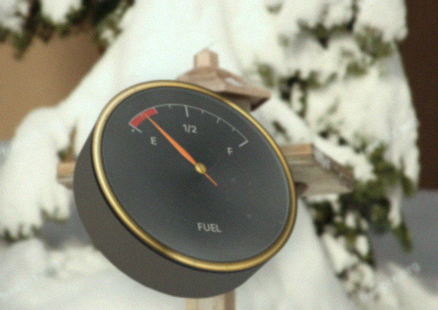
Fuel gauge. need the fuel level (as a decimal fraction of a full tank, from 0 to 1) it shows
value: 0.125
